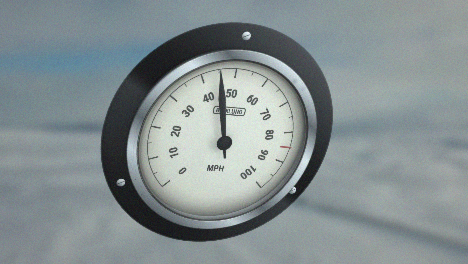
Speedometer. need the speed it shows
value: 45 mph
